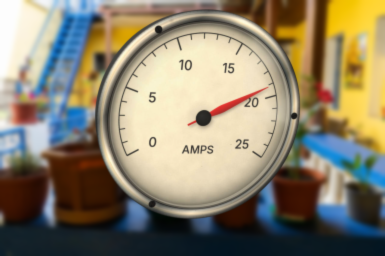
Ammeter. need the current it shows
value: 19 A
